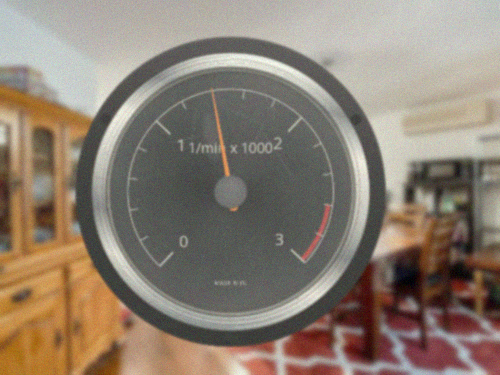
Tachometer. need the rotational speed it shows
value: 1400 rpm
